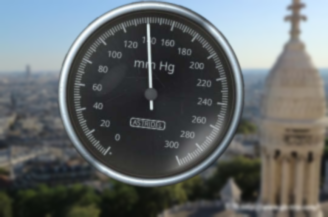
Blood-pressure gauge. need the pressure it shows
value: 140 mmHg
